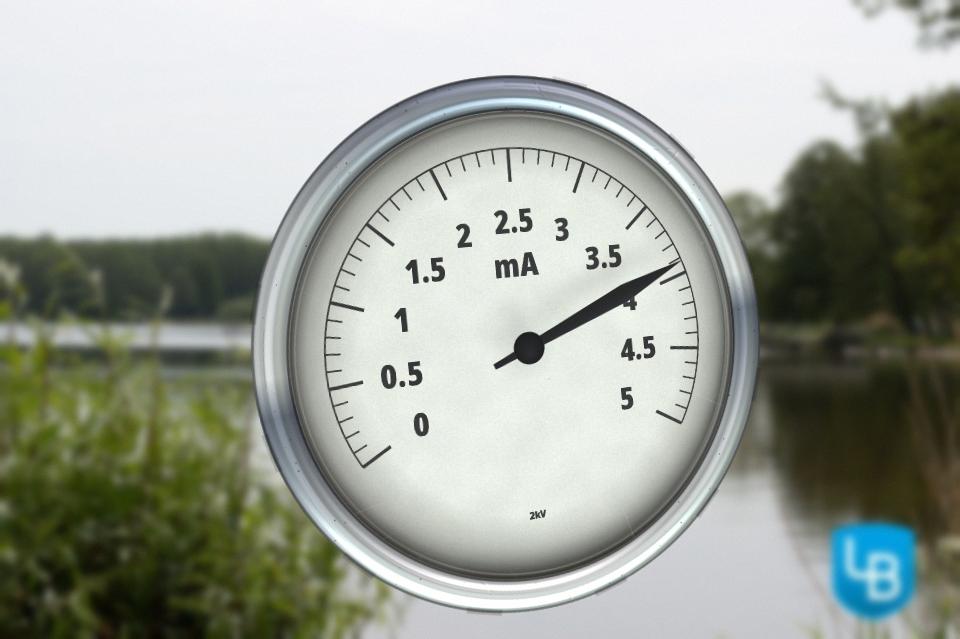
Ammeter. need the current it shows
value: 3.9 mA
